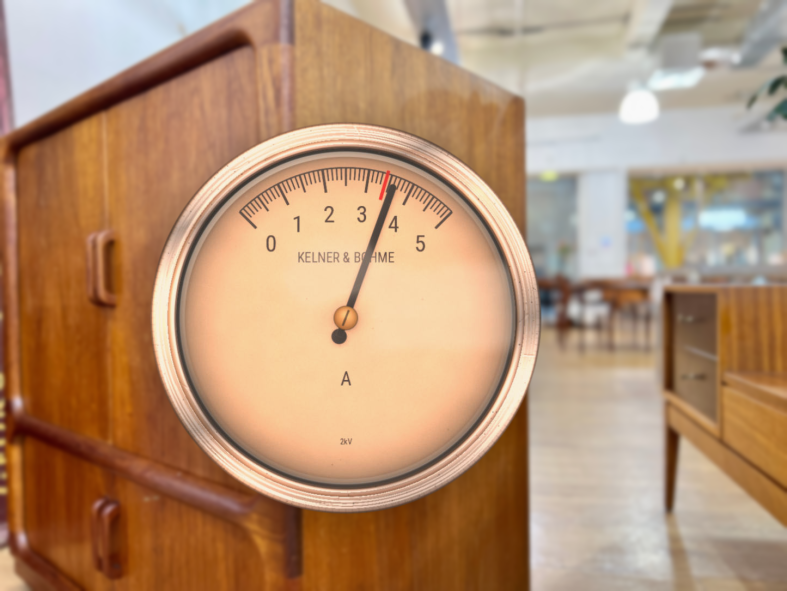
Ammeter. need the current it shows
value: 3.6 A
